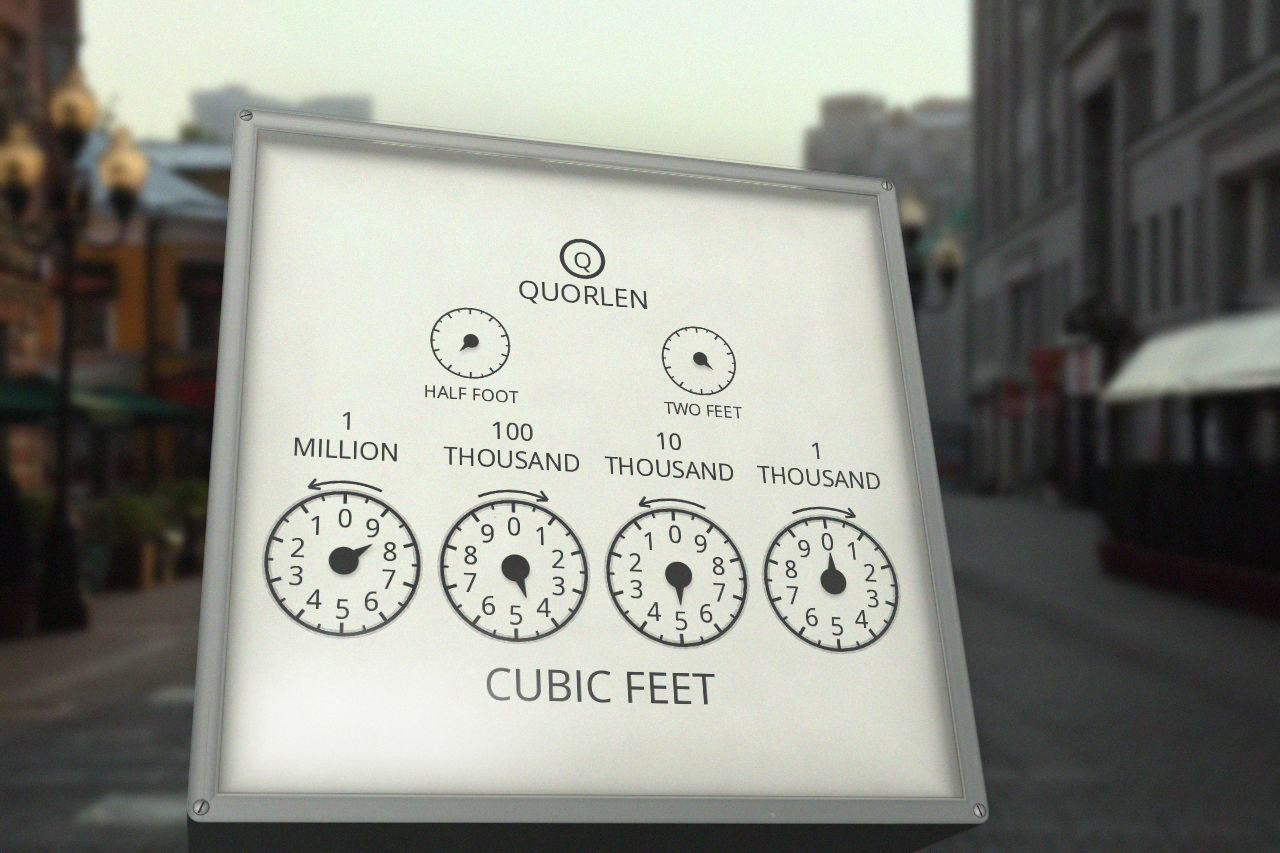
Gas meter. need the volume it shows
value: 845000 ft³
